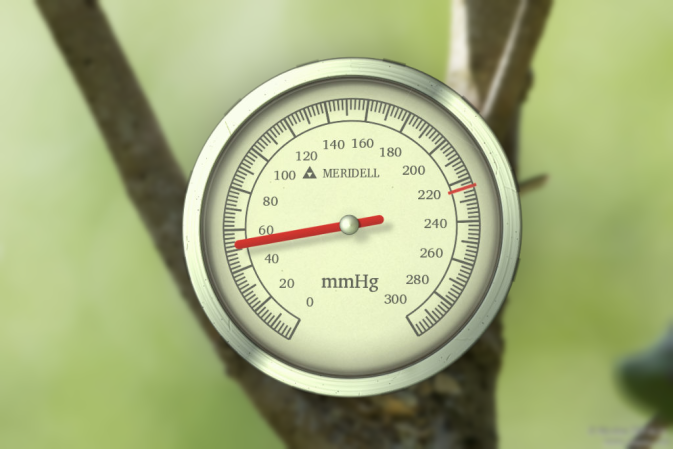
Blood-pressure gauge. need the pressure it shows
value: 52 mmHg
